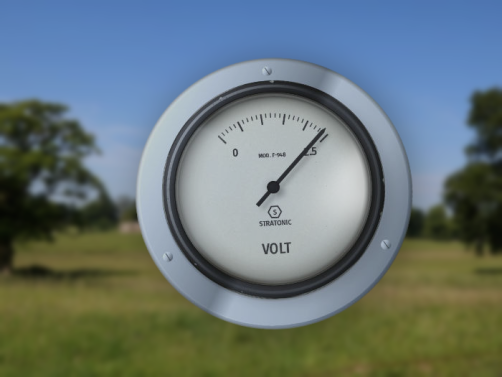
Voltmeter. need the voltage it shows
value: 2.4 V
